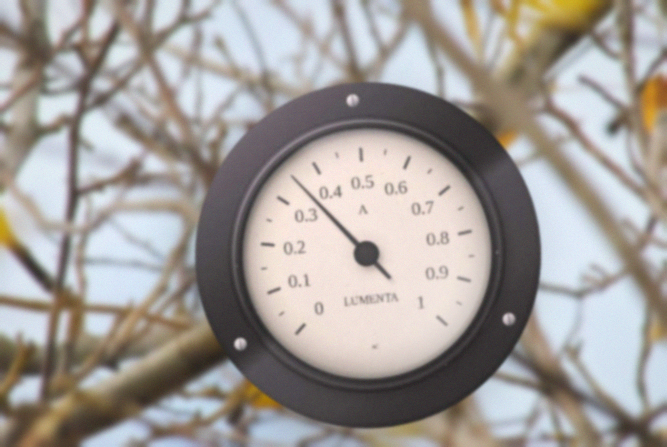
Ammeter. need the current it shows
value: 0.35 A
